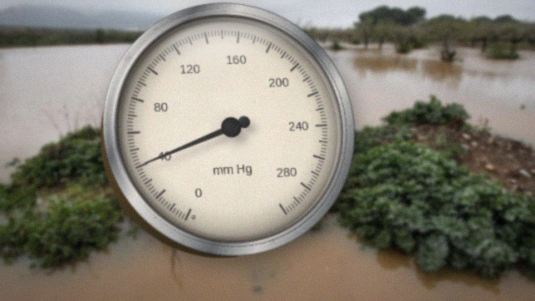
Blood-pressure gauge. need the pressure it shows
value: 40 mmHg
